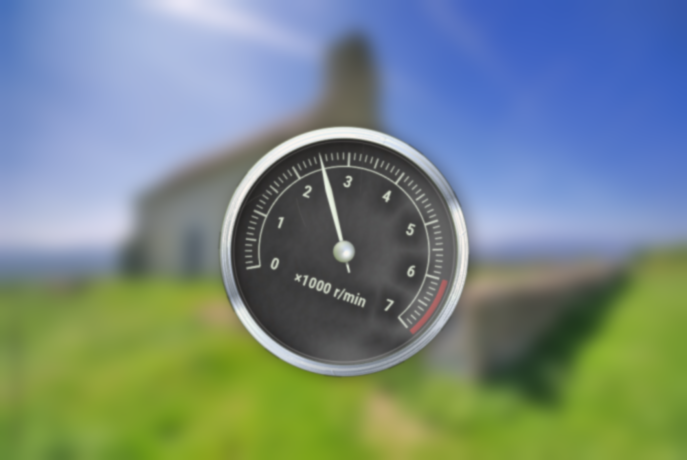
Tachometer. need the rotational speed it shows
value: 2500 rpm
